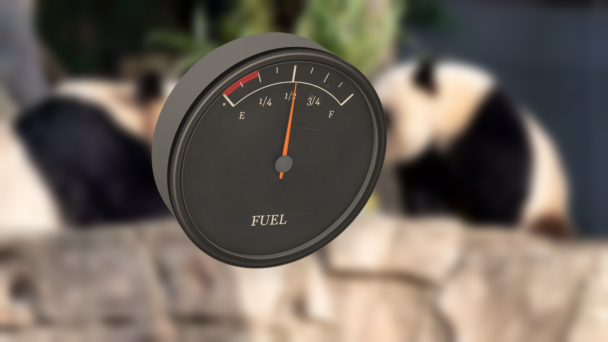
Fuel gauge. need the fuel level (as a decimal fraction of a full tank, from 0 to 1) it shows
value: 0.5
